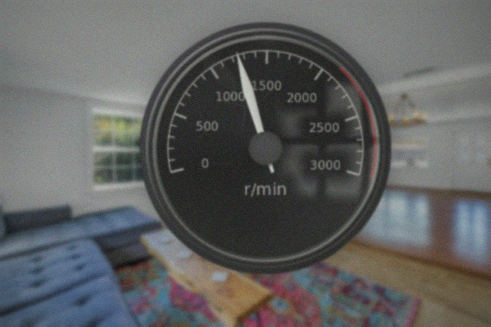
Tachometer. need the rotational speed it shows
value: 1250 rpm
